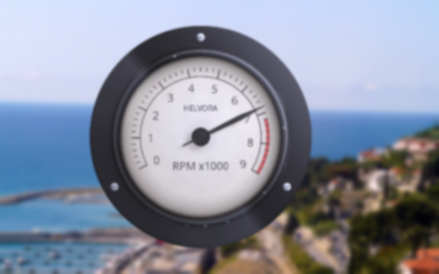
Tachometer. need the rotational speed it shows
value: 6800 rpm
